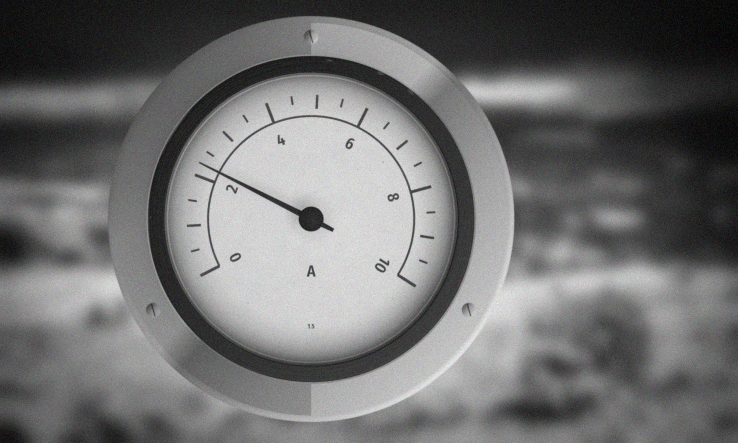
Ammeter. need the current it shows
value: 2.25 A
